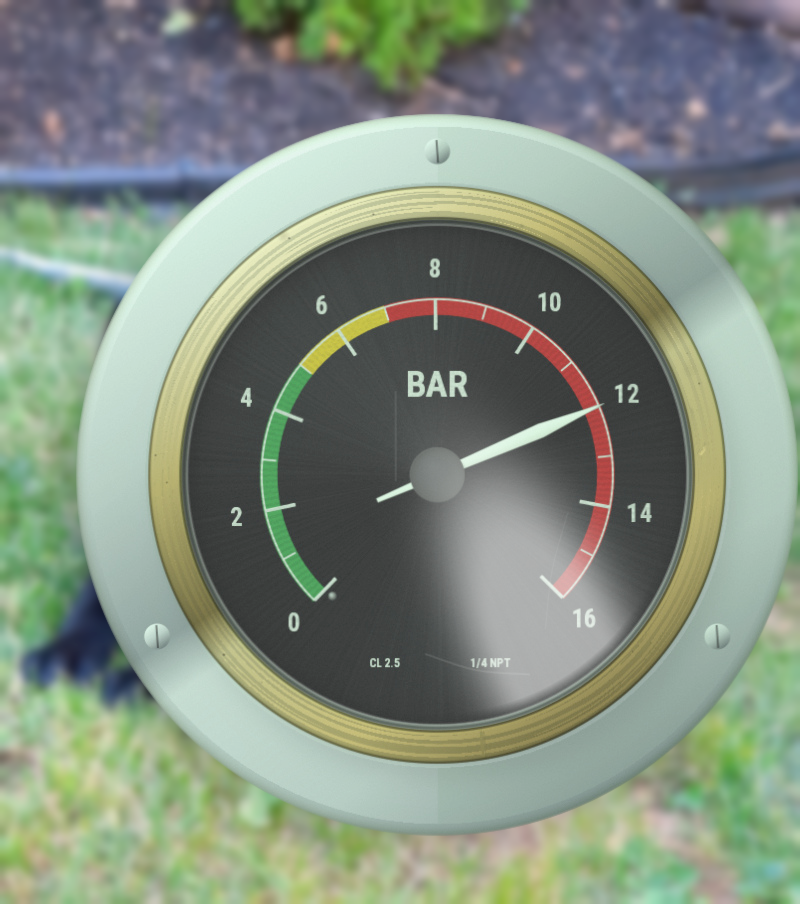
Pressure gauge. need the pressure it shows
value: 12 bar
